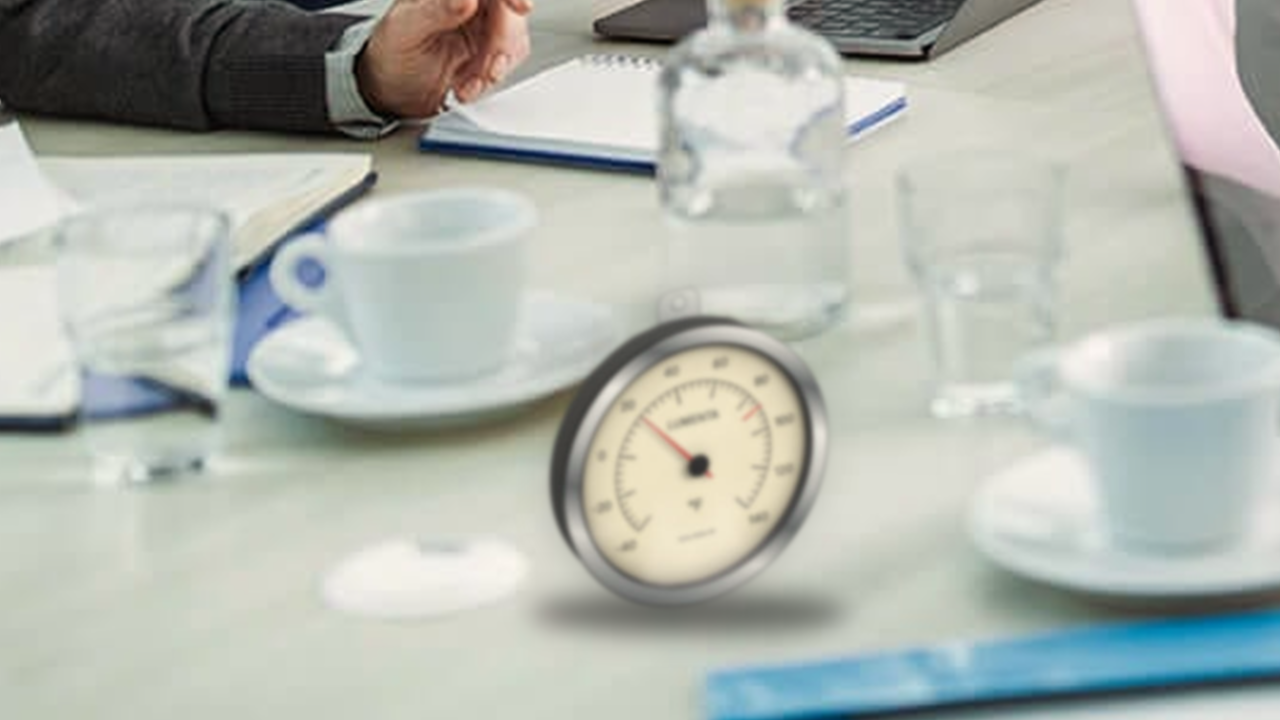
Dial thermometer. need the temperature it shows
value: 20 °F
